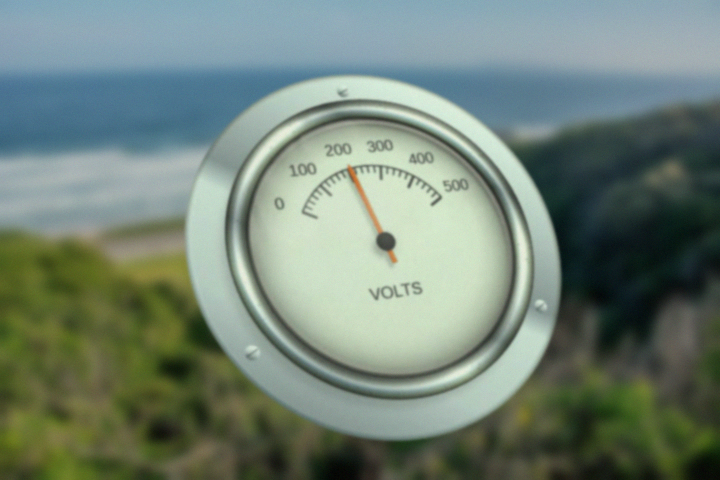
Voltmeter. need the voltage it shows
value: 200 V
